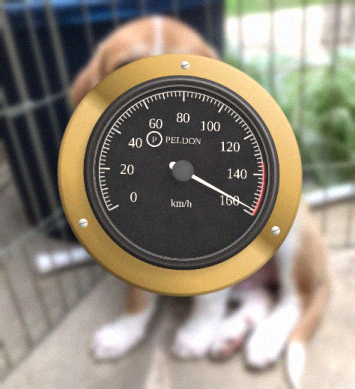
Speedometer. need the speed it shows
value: 158 km/h
